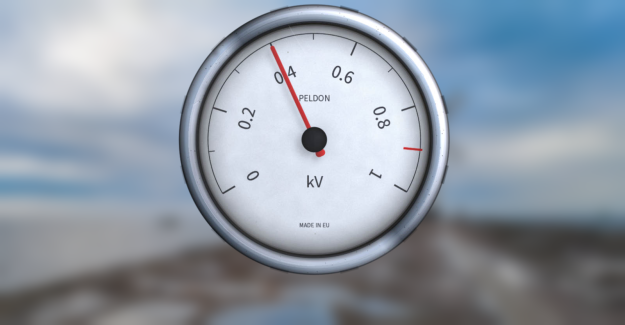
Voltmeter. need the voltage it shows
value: 0.4 kV
